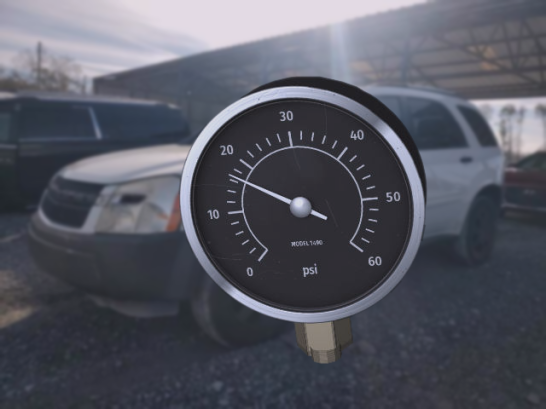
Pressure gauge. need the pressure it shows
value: 17 psi
